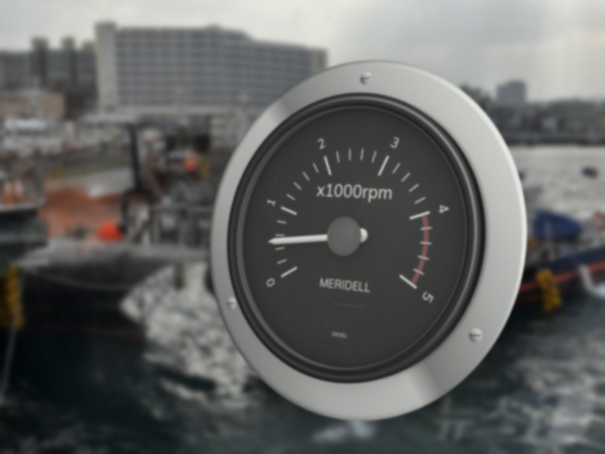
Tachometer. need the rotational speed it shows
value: 500 rpm
